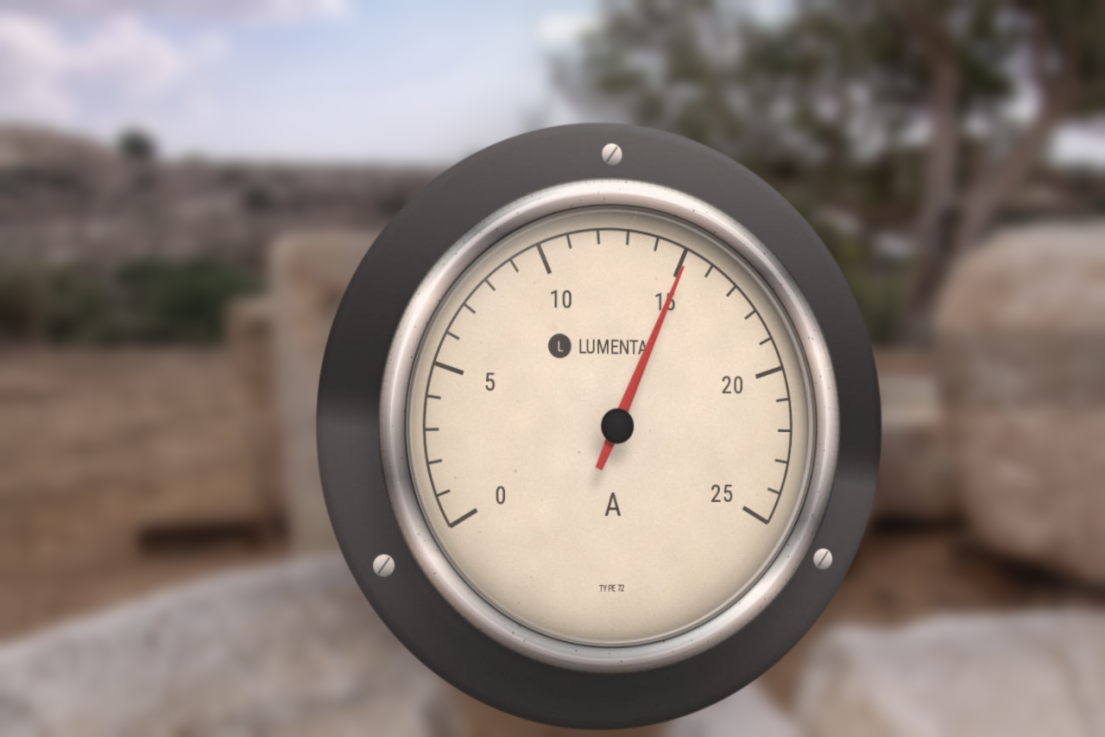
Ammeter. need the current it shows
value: 15 A
